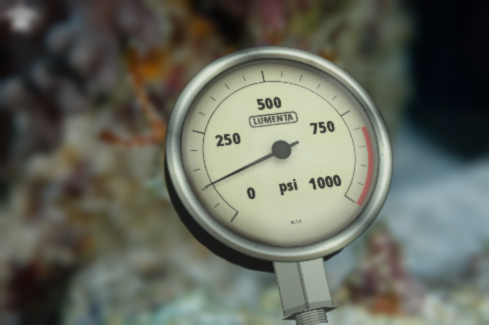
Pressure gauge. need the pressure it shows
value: 100 psi
